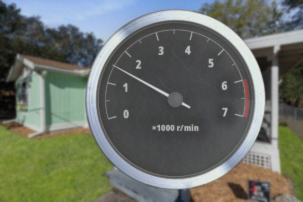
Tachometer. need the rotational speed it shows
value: 1500 rpm
